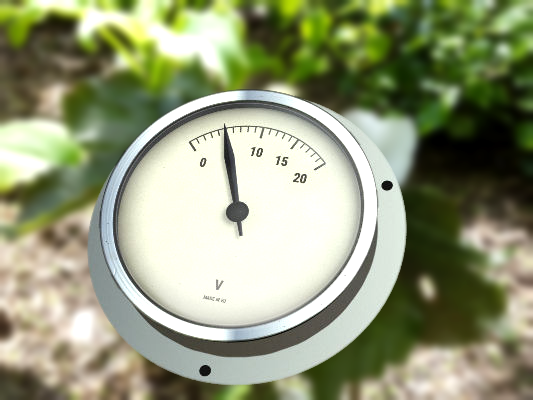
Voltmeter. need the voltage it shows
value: 5 V
